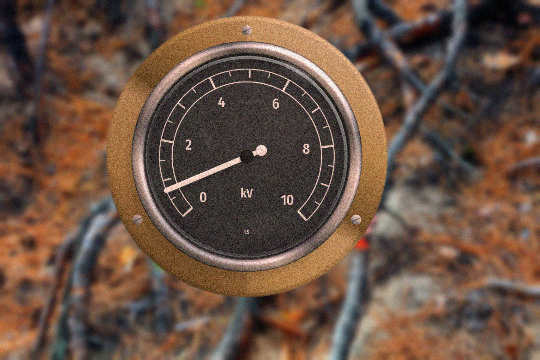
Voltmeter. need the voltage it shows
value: 0.75 kV
